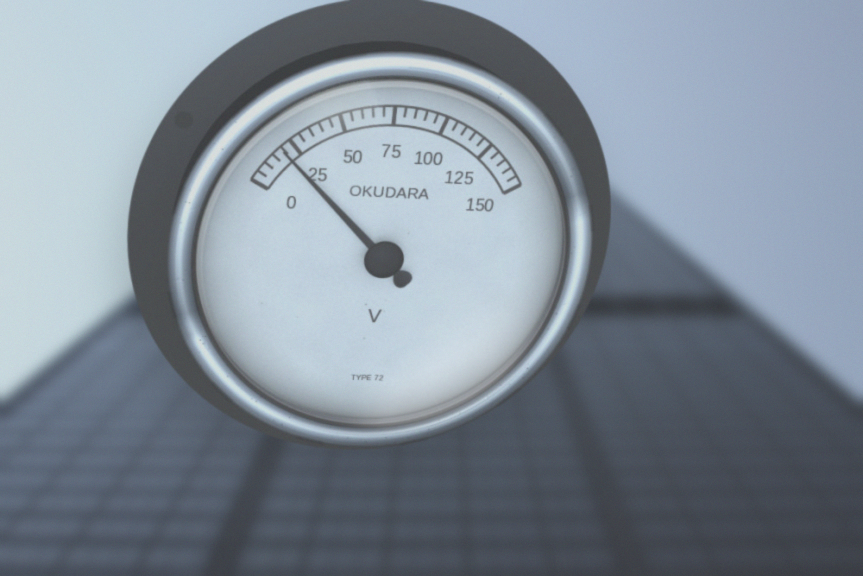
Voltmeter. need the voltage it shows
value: 20 V
